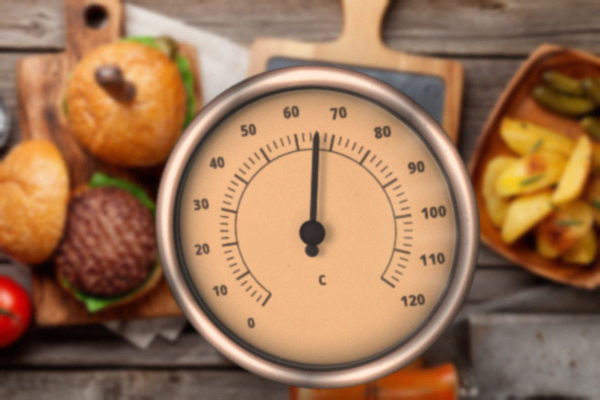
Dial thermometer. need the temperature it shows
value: 66 °C
